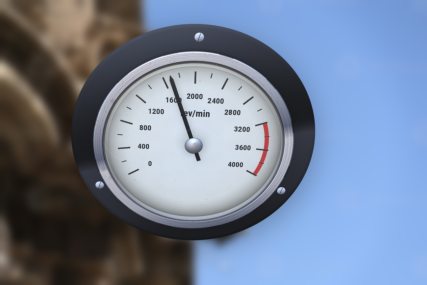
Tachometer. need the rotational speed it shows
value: 1700 rpm
